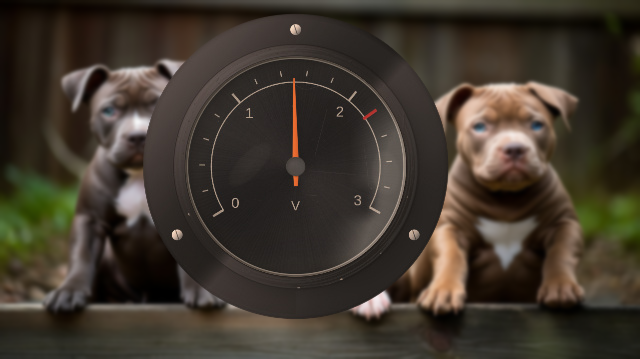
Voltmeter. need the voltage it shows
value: 1.5 V
